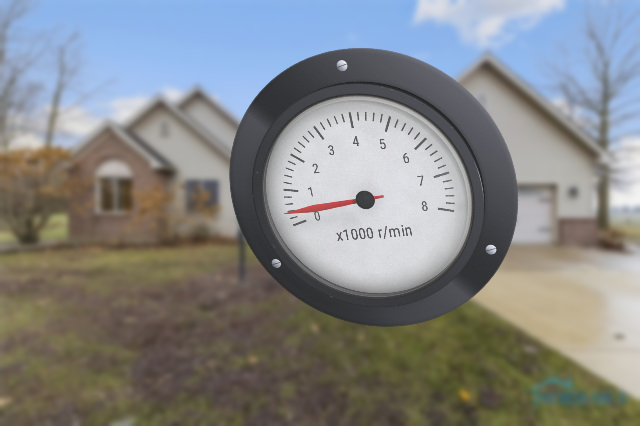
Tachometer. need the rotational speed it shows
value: 400 rpm
